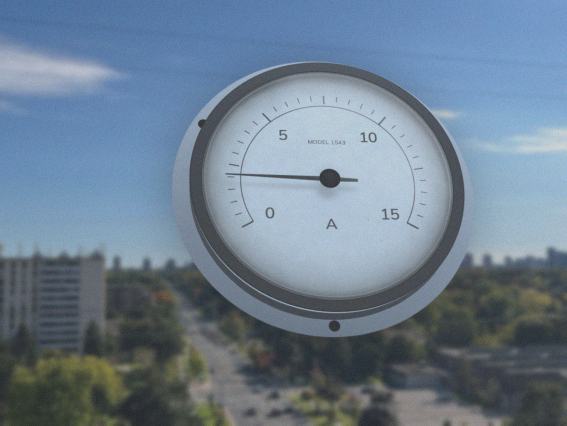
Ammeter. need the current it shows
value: 2 A
